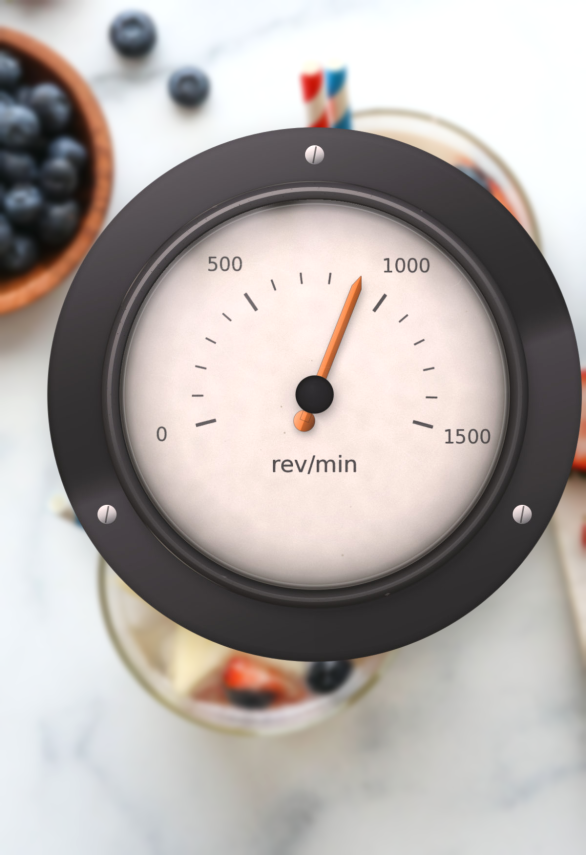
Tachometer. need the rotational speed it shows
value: 900 rpm
